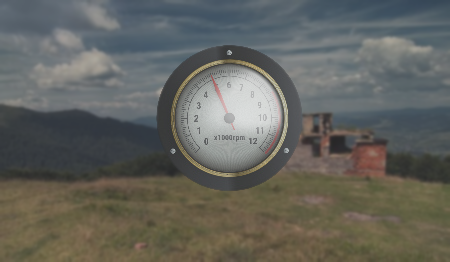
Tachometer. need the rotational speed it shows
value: 5000 rpm
